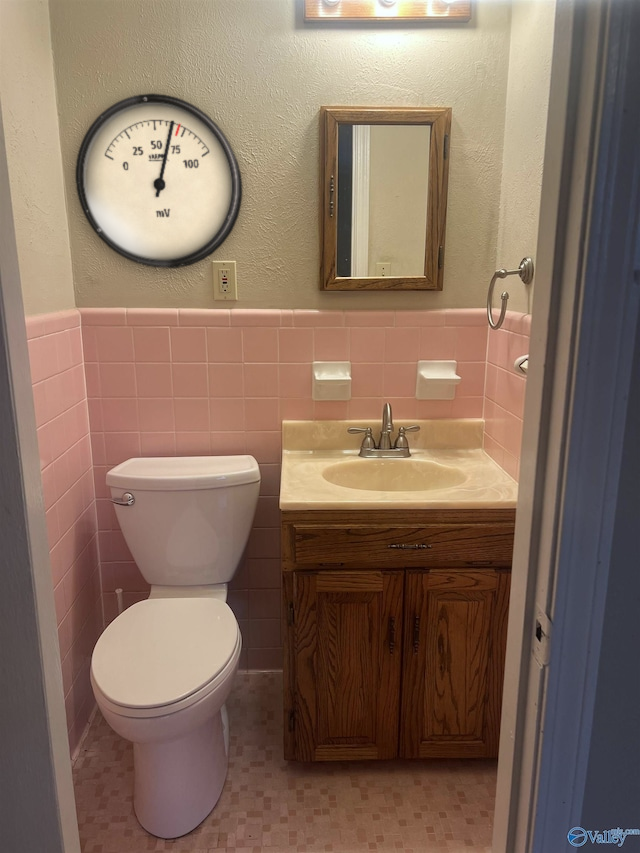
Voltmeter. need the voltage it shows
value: 65 mV
